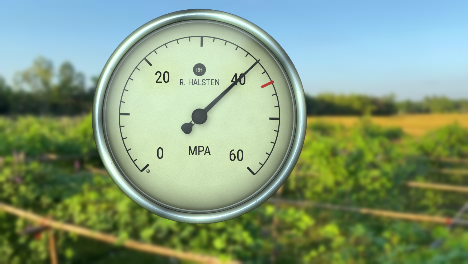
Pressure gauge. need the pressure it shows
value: 40 MPa
